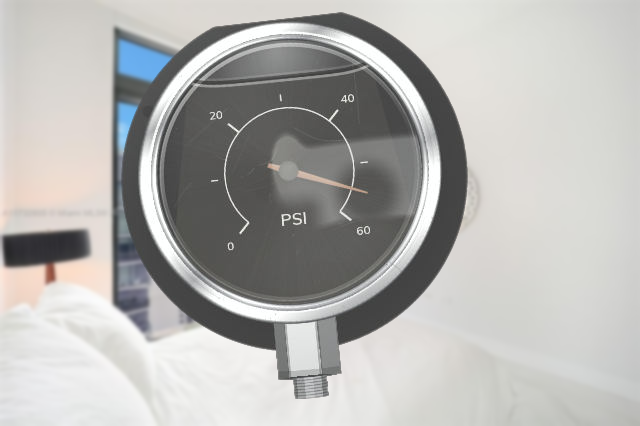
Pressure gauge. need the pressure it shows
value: 55 psi
